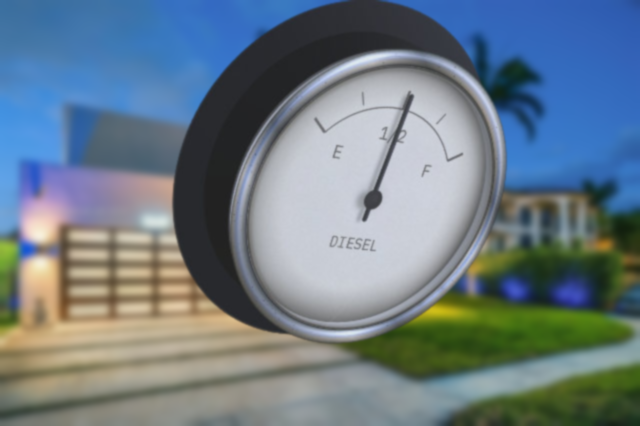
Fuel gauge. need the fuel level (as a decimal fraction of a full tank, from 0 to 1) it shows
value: 0.5
